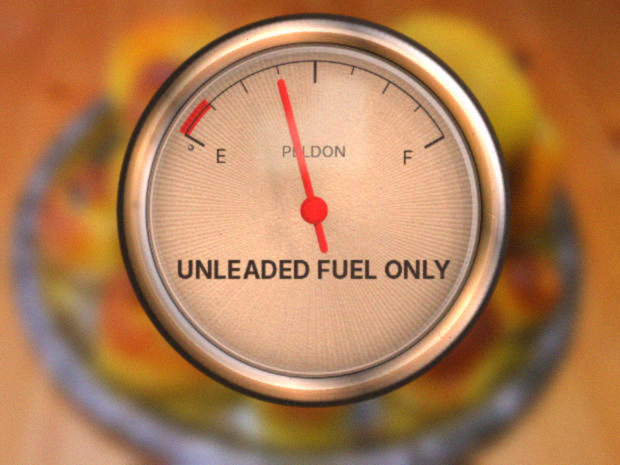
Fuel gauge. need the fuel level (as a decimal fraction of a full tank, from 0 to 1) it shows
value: 0.375
